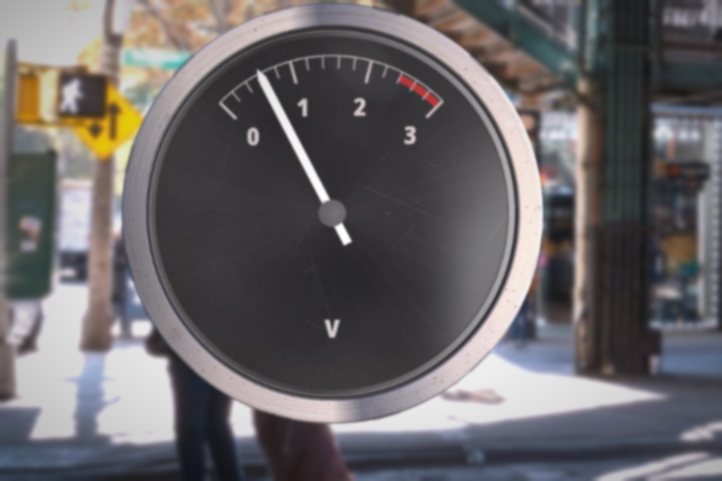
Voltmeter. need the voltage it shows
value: 0.6 V
